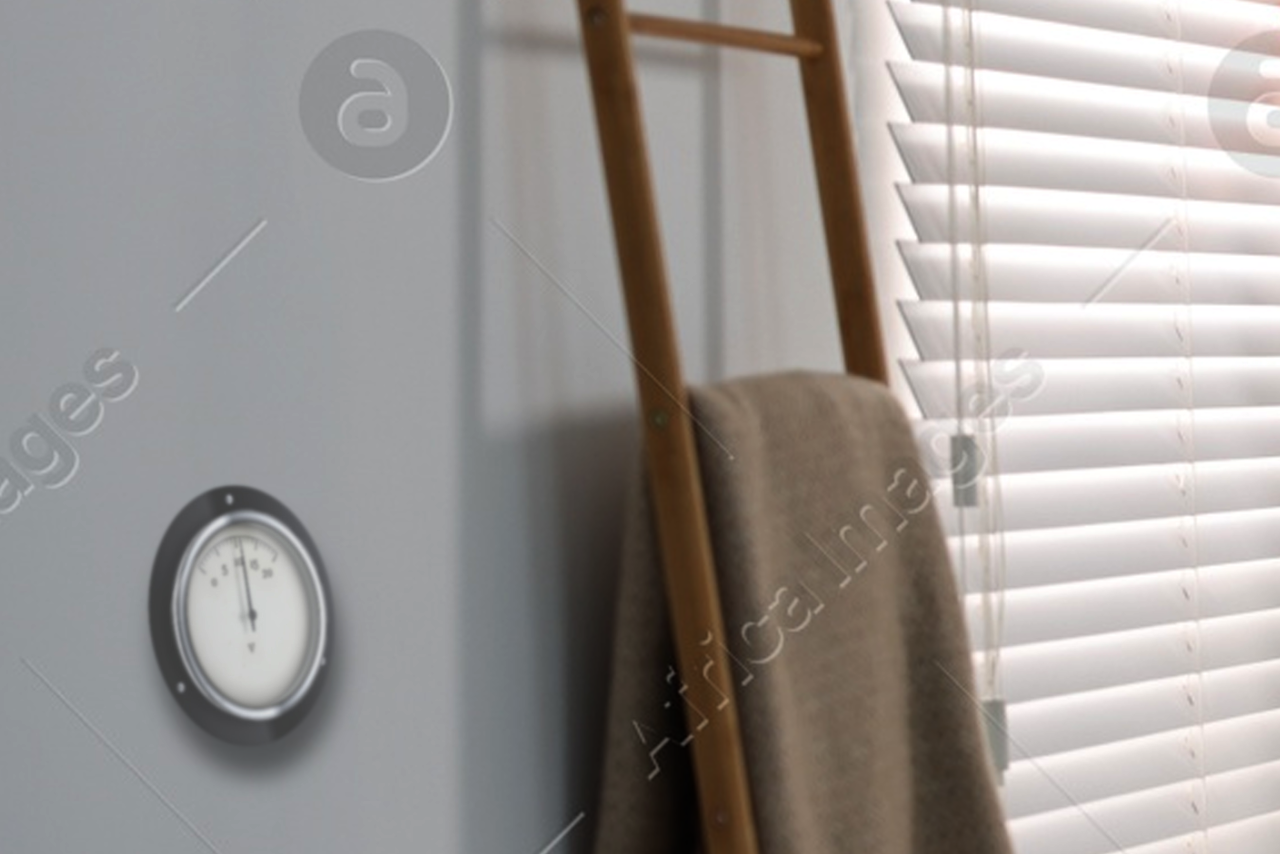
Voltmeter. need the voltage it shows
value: 10 V
